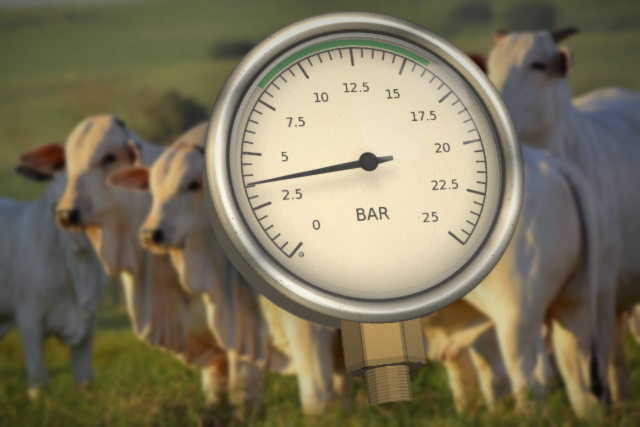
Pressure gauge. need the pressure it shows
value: 3.5 bar
